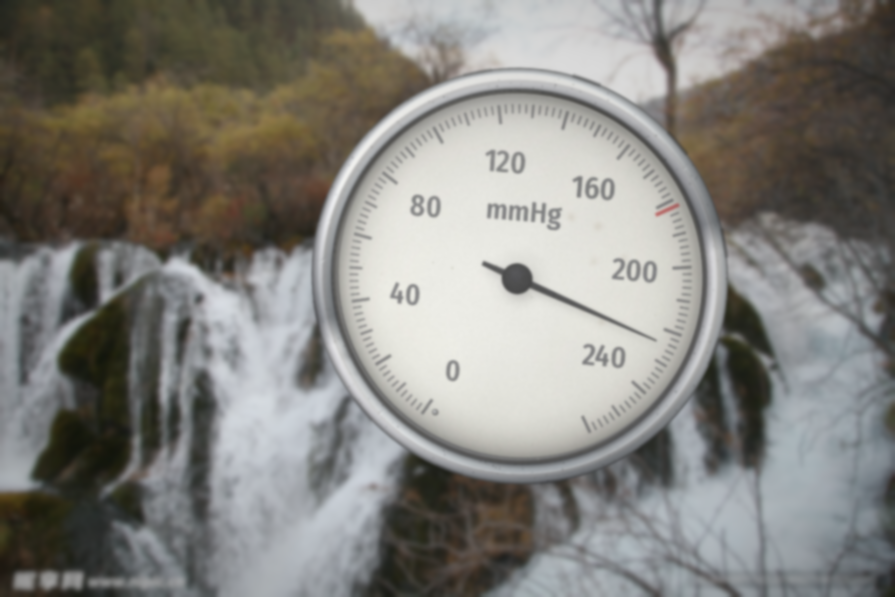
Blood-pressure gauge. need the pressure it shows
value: 224 mmHg
